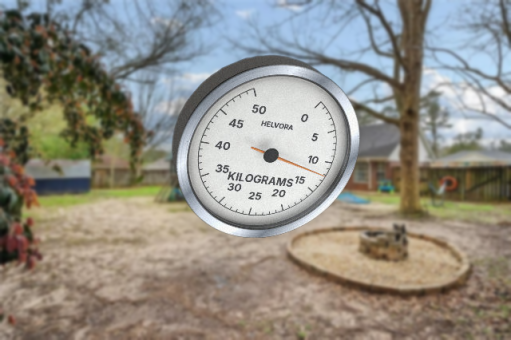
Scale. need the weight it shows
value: 12 kg
